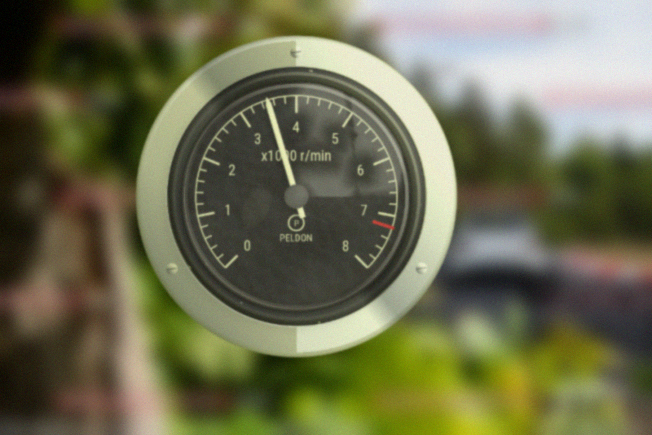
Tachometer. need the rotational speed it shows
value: 3500 rpm
